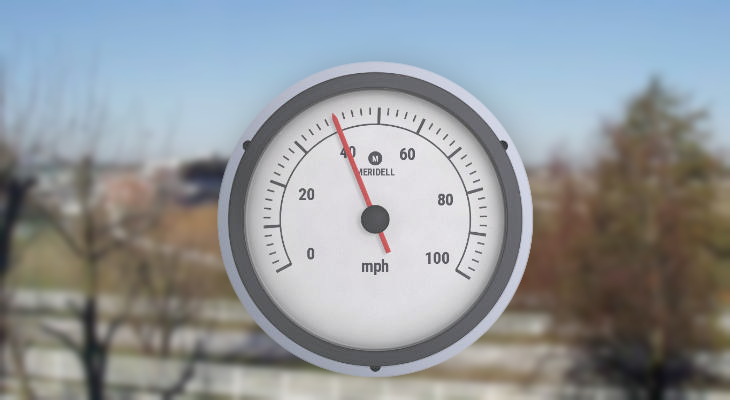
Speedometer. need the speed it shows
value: 40 mph
